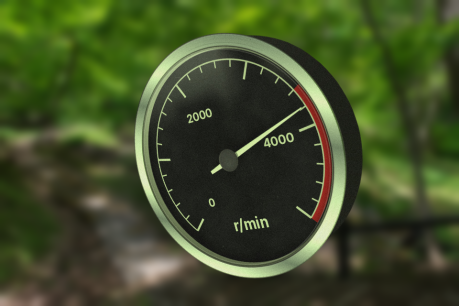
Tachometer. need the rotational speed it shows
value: 3800 rpm
